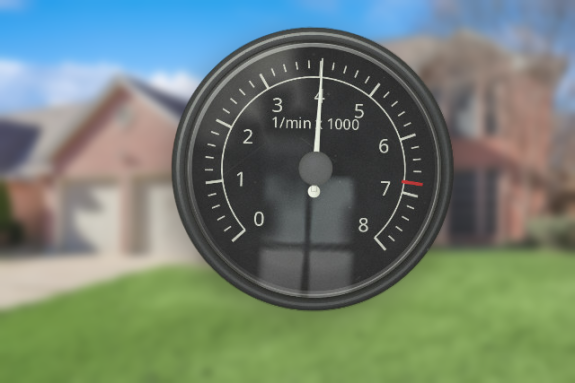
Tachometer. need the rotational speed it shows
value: 4000 rpm
